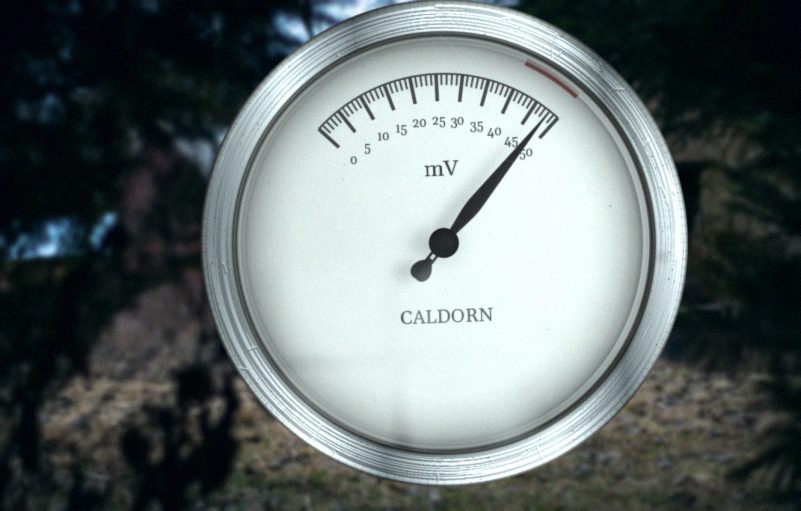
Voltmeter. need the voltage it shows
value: 48 mV
